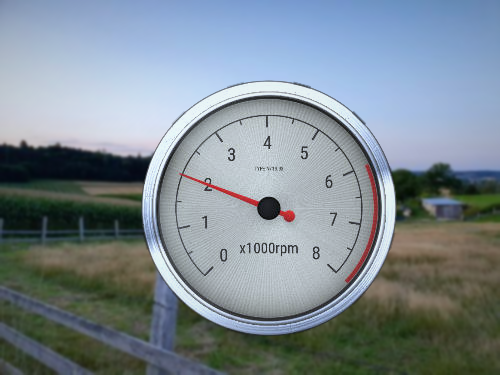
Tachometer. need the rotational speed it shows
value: 2000 rpm
